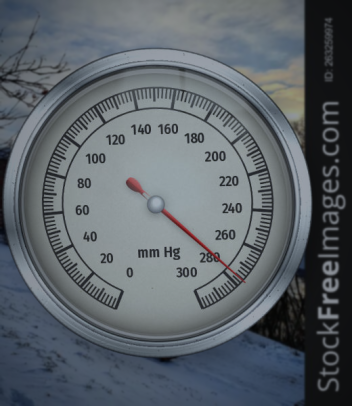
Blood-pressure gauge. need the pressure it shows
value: 276 mmHg
